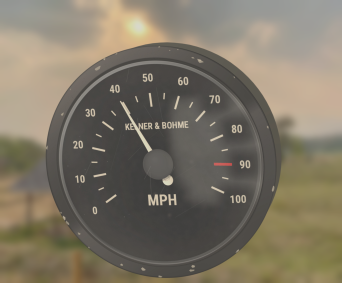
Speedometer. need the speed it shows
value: 40 mph
